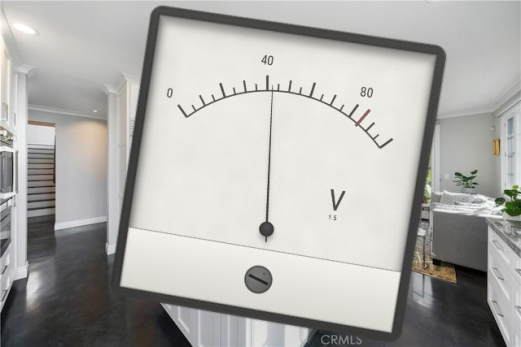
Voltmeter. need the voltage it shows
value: 42.5 V
